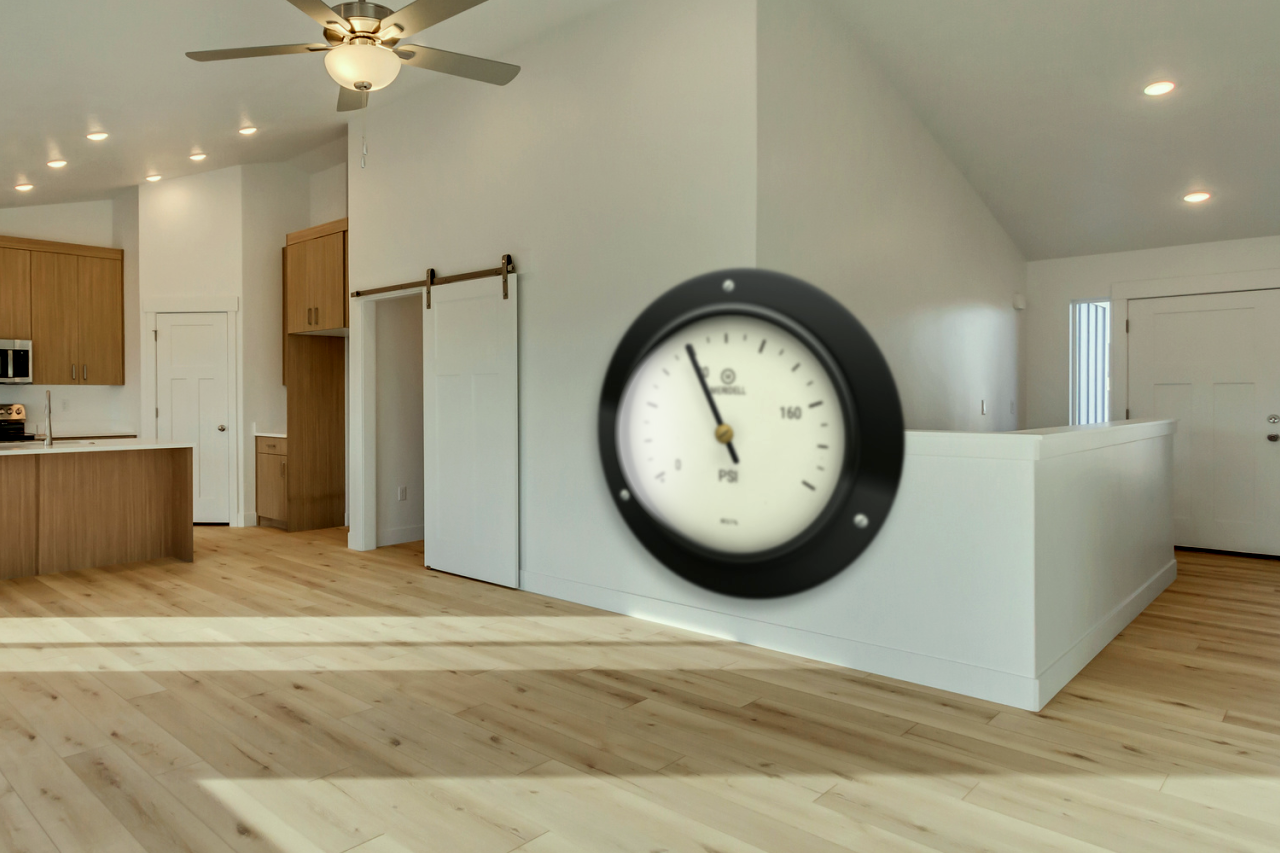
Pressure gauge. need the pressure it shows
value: 80 psi
